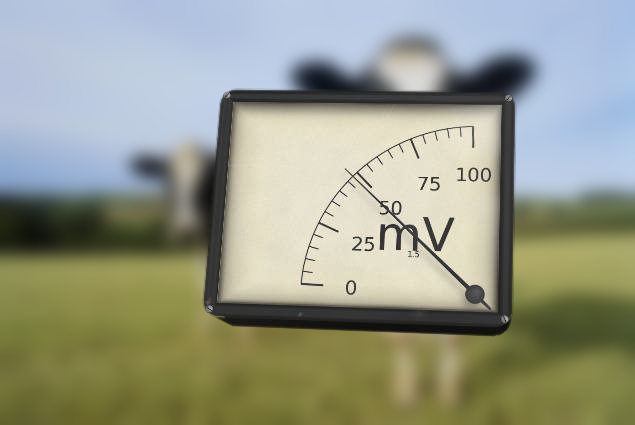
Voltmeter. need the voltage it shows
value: 47.5 mV
